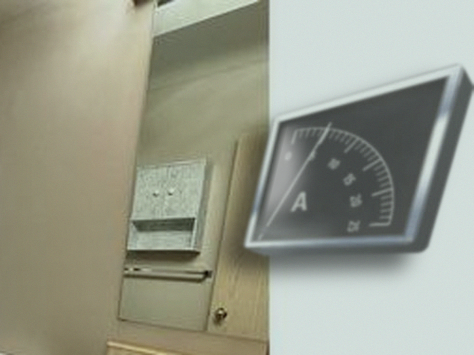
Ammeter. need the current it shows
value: 5 A
